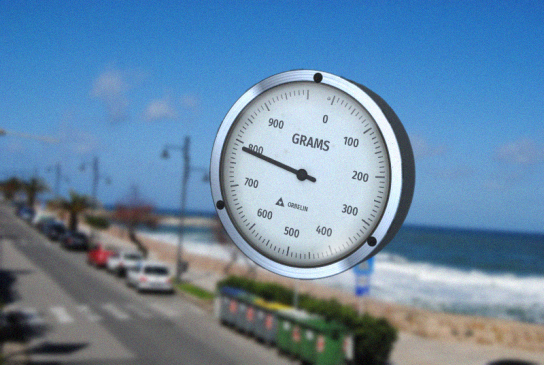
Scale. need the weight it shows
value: 790 g
